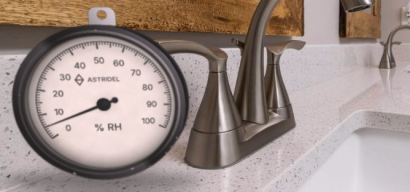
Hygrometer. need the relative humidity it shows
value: 5 %
